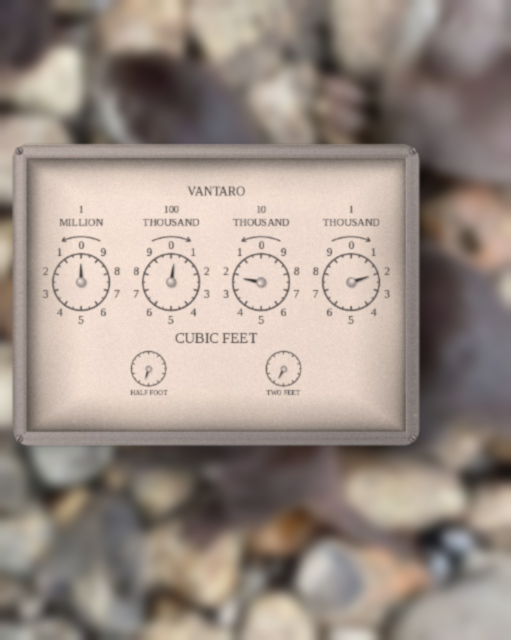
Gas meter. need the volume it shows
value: 2200 ft³
